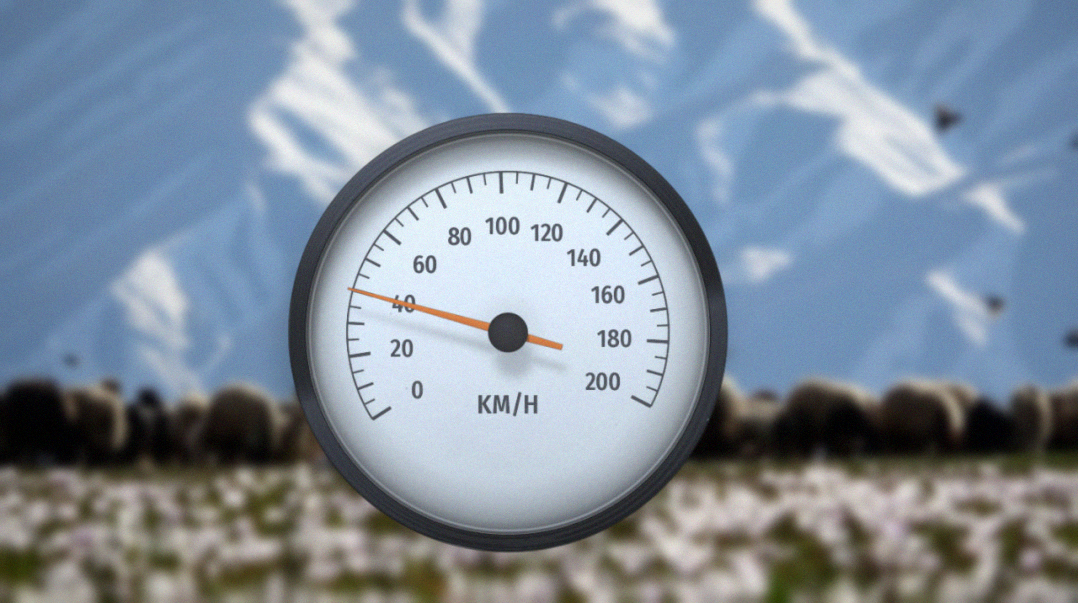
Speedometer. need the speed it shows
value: 40 km/h
